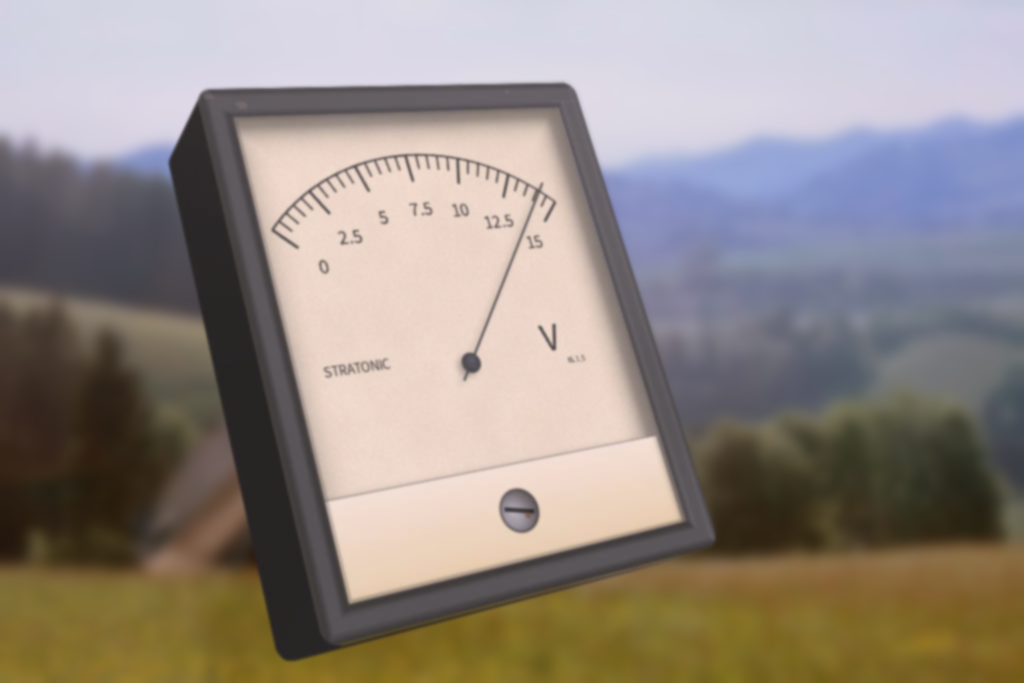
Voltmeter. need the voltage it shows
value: 14 V
